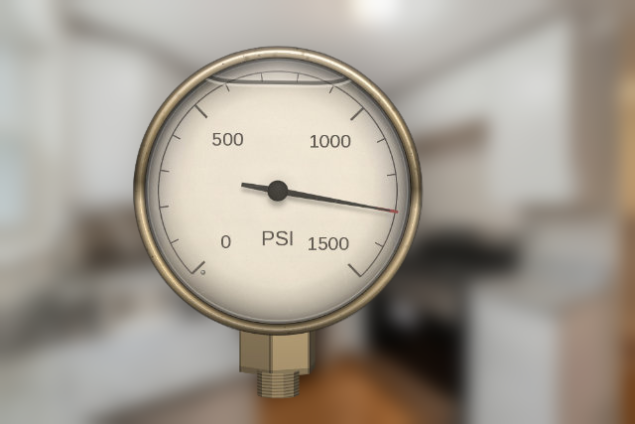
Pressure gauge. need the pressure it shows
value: 1300 psi
